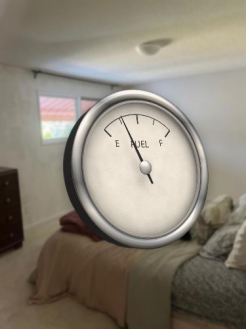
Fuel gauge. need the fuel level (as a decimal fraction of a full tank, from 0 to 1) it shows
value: 0.25
